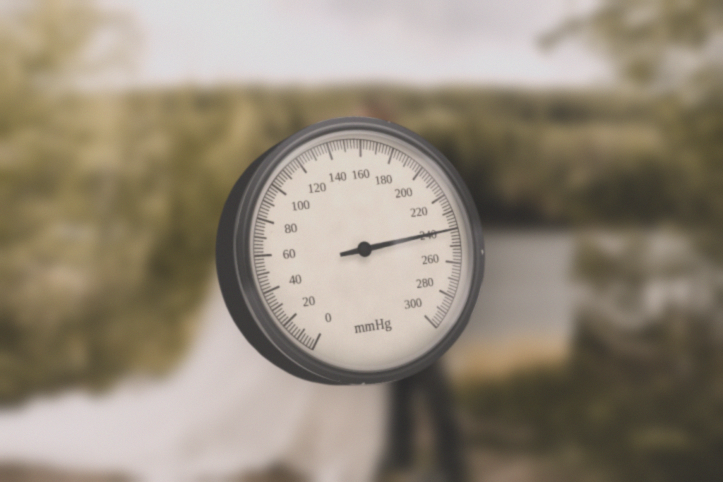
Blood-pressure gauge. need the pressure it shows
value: 240 mmHg
